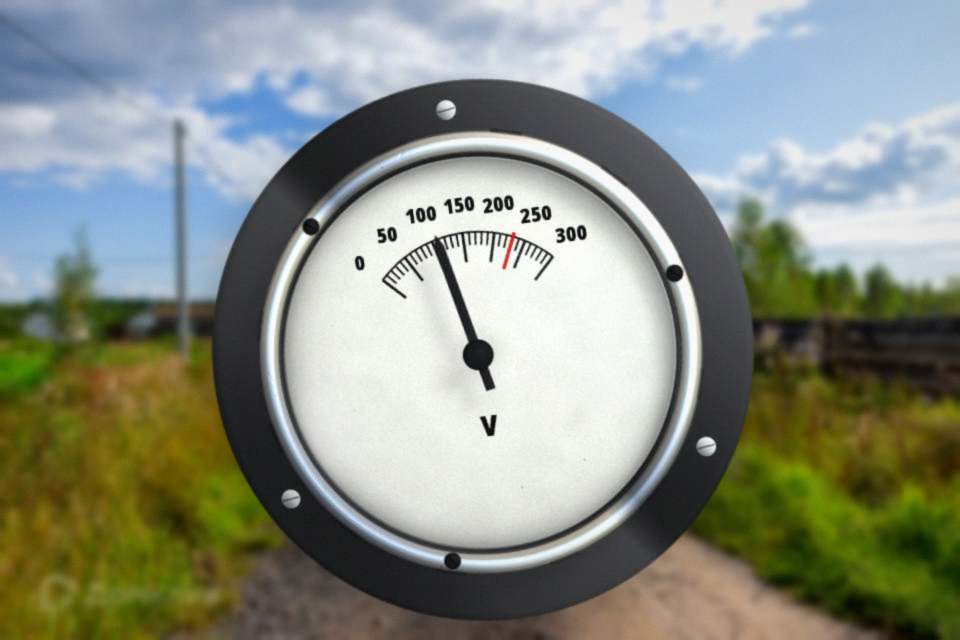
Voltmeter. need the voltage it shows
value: 110 V
